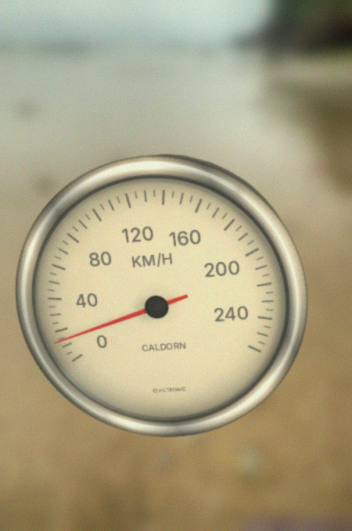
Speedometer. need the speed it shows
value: 15 km/h
